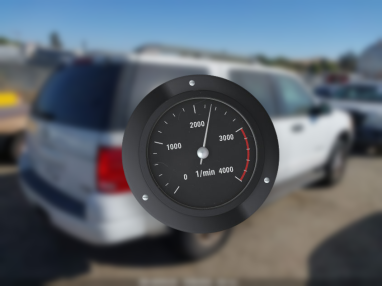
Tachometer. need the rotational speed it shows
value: 2300 rpm
